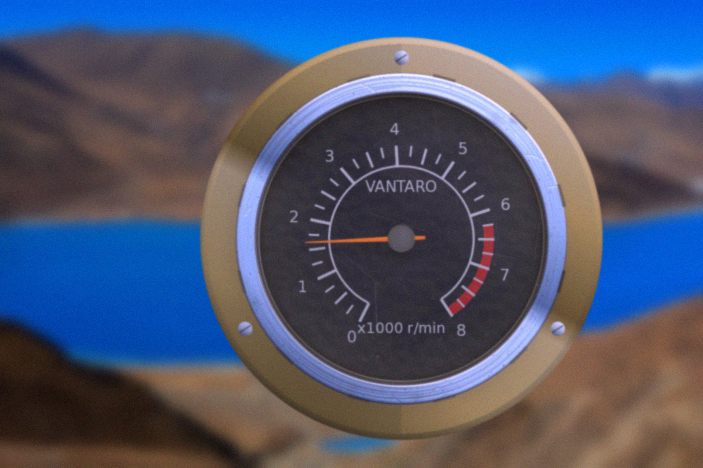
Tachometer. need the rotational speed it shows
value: 1625 rpm
